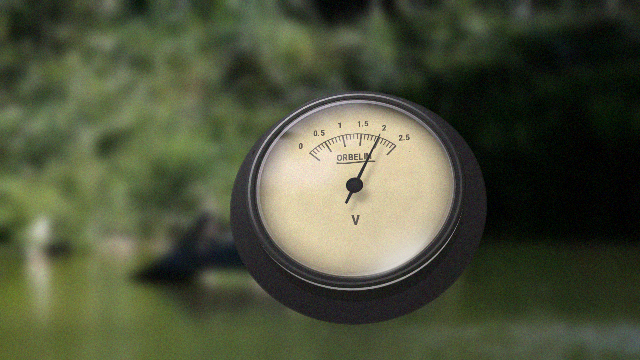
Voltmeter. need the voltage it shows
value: 2 V
